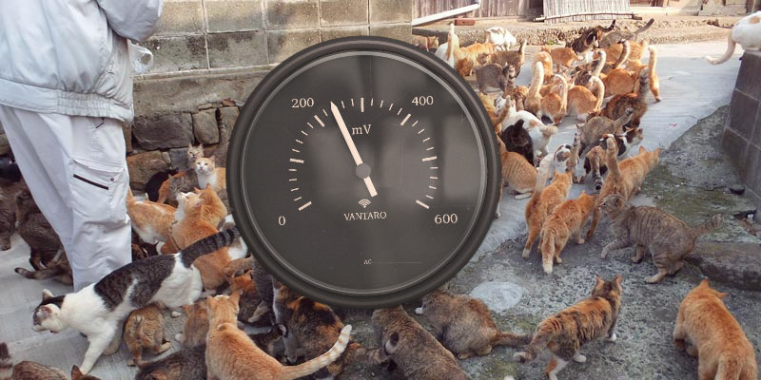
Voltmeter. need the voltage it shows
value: 240 mV
